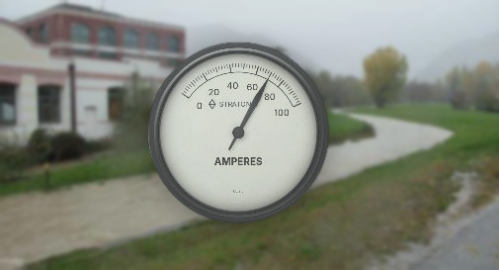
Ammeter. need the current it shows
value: 70 A
